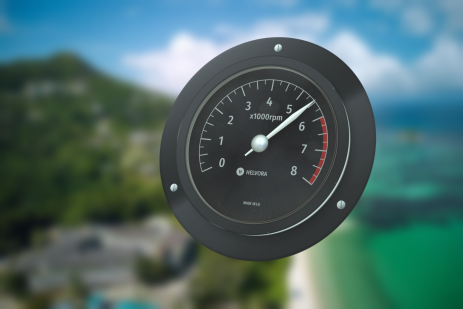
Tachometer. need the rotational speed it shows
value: 5500 rpm
